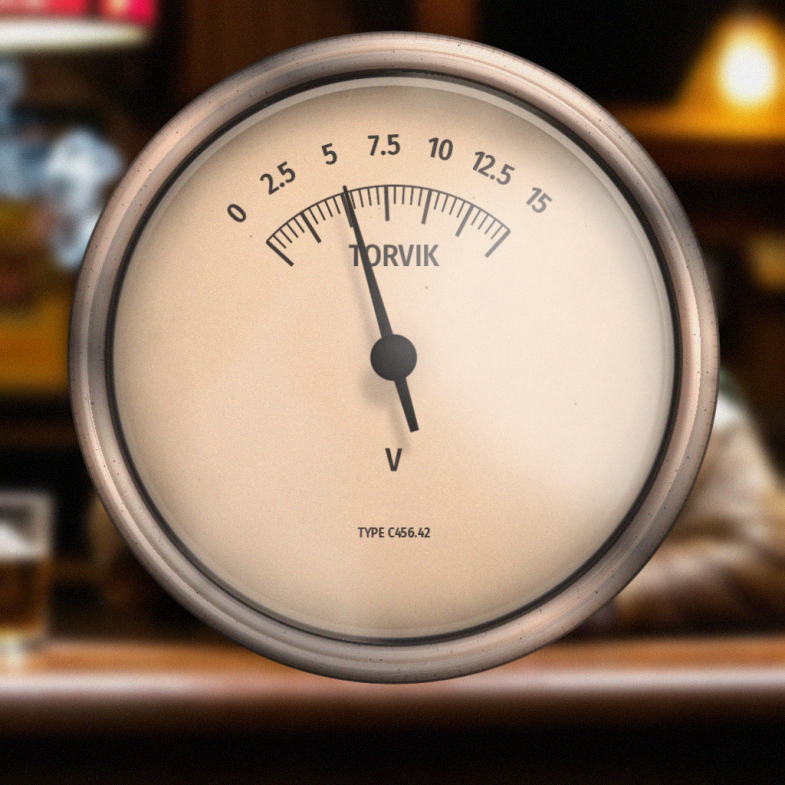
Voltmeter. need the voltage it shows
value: 5.25 V
